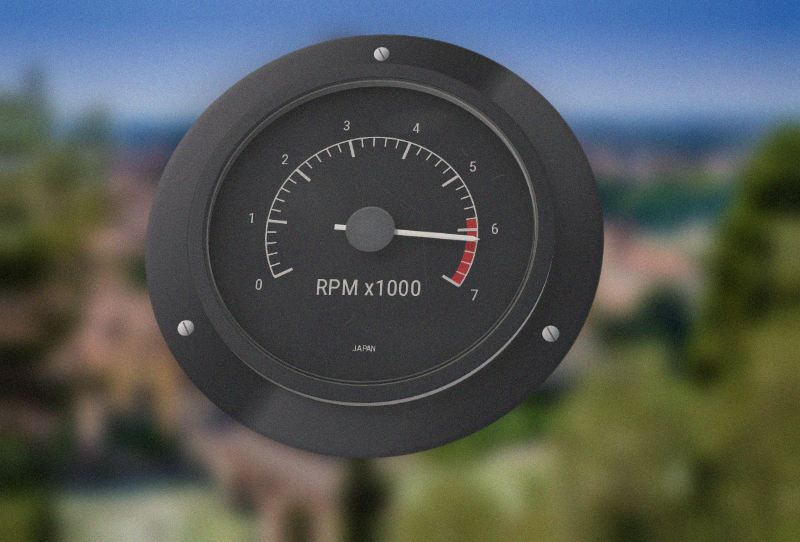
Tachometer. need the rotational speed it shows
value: 6200 rpm
